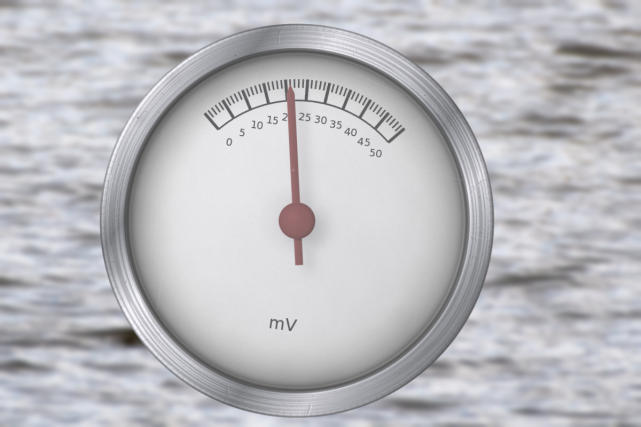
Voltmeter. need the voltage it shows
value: 21 mV
